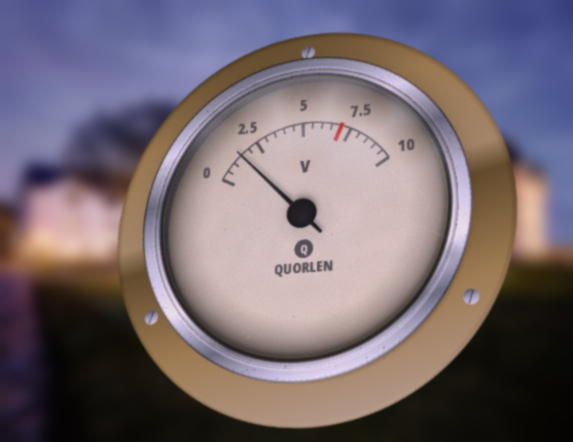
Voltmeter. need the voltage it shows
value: 1.5 V
